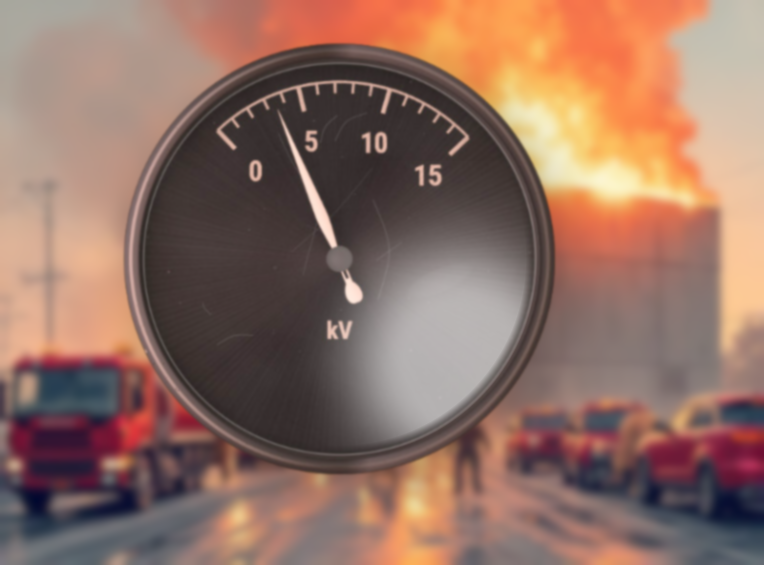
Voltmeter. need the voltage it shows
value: 3.5 kV
